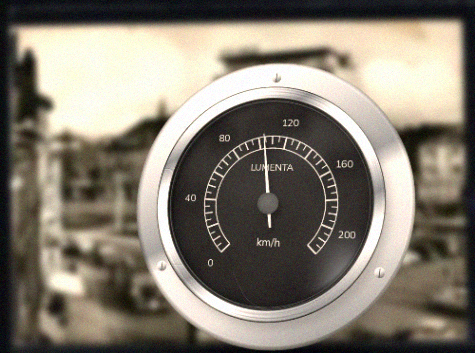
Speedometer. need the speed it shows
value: 105 km/h
